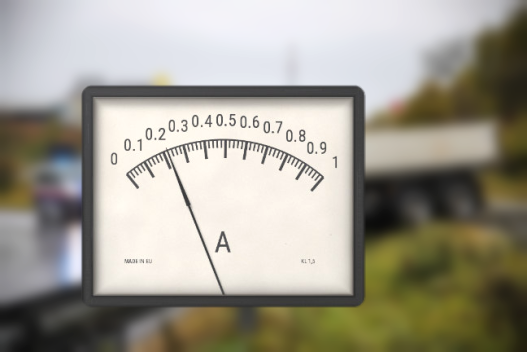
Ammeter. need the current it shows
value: 0.22 A
